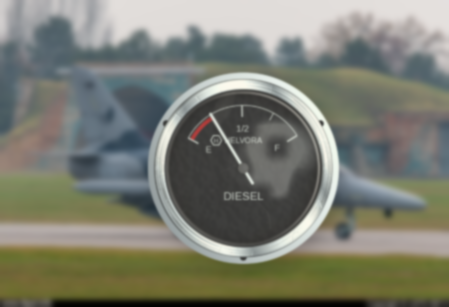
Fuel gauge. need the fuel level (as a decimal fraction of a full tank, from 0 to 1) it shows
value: 0.25
